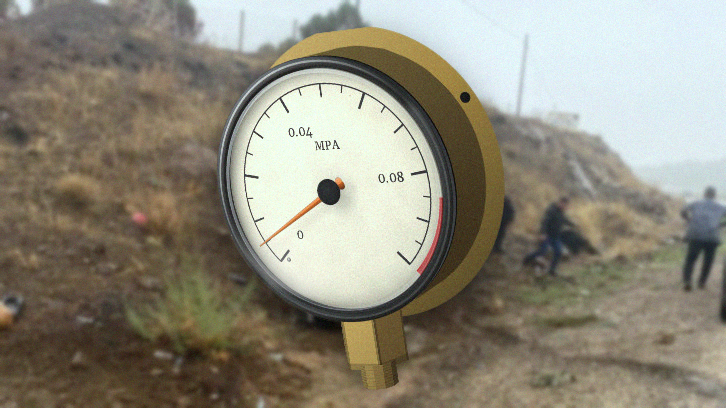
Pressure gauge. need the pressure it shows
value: 0.005 MPa
